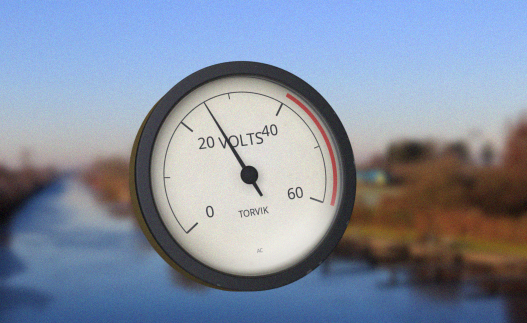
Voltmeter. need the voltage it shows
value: 25 V
